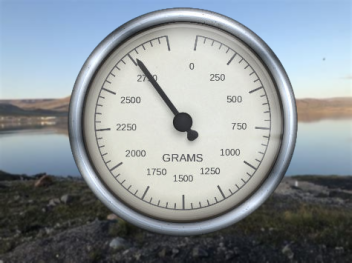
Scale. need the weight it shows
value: 2775 g
